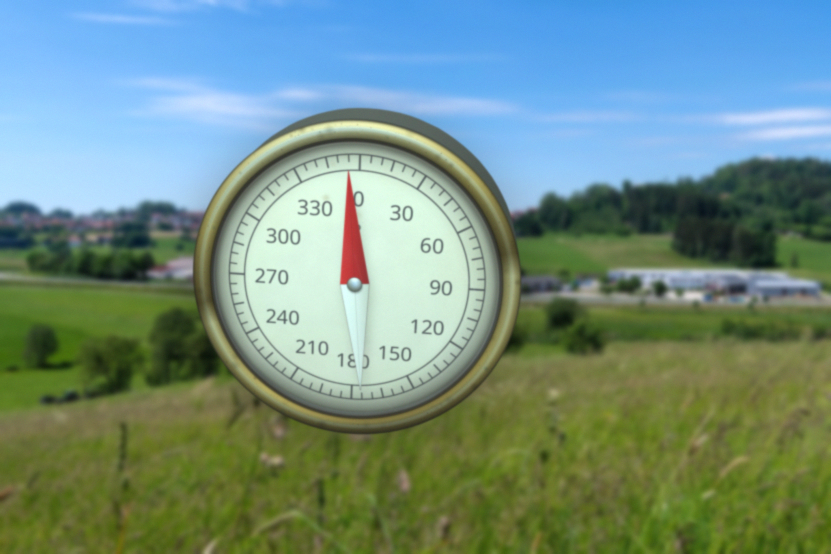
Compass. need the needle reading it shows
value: 355 °
